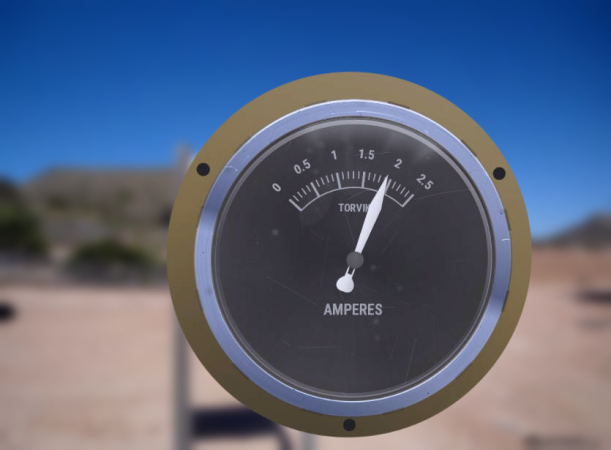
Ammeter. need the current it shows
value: 1.9 A
